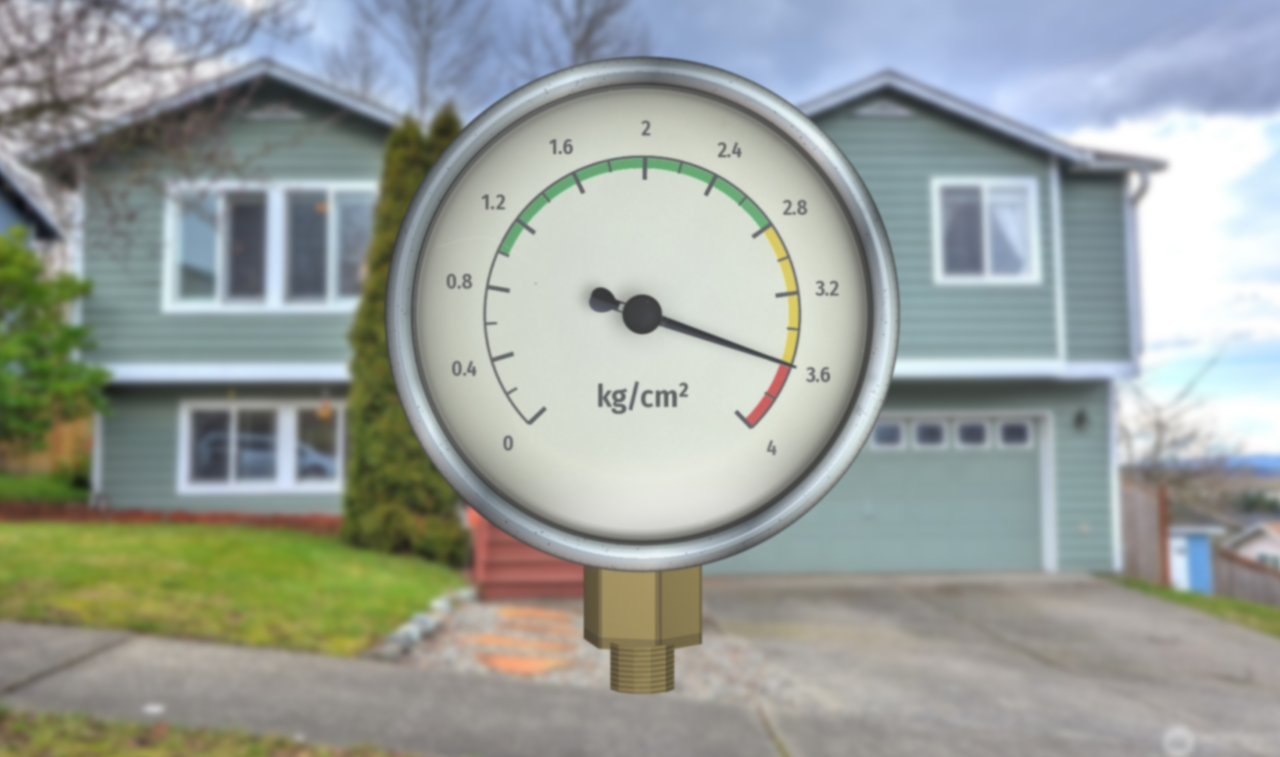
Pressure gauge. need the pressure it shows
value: 3.6 kg/cm²
